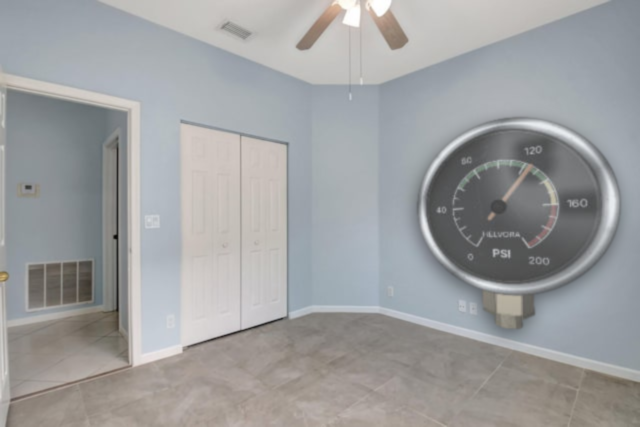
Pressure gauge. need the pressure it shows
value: 125 psi
